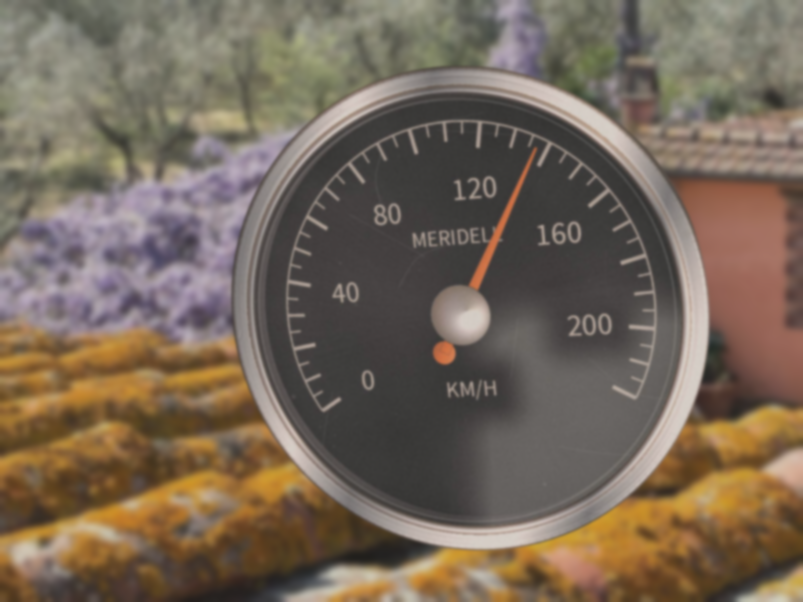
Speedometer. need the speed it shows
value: 137.5 km/h
